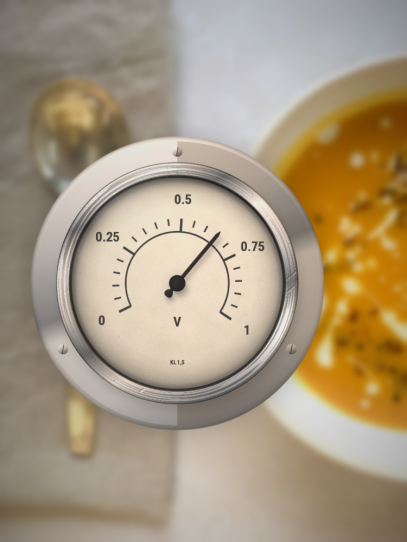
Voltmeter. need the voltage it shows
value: 0.65 V
